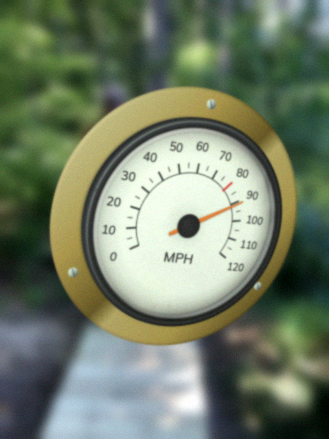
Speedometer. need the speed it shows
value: 90 mph
